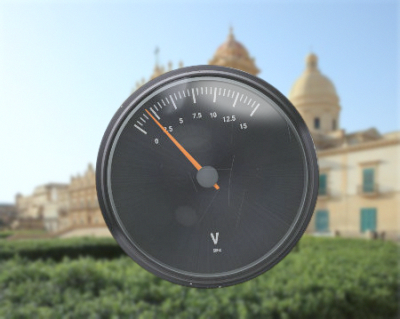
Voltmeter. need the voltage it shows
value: 2 V
